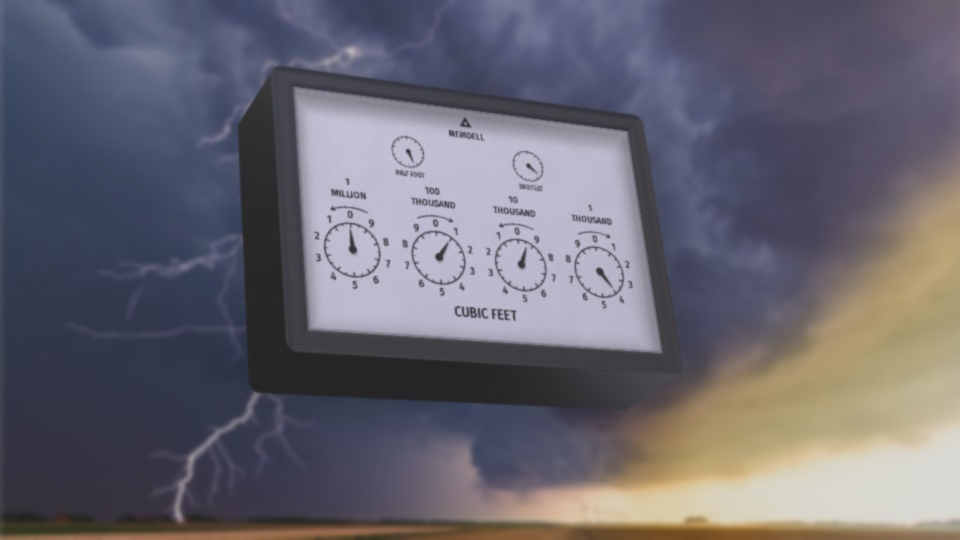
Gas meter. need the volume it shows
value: 9400 ft³
